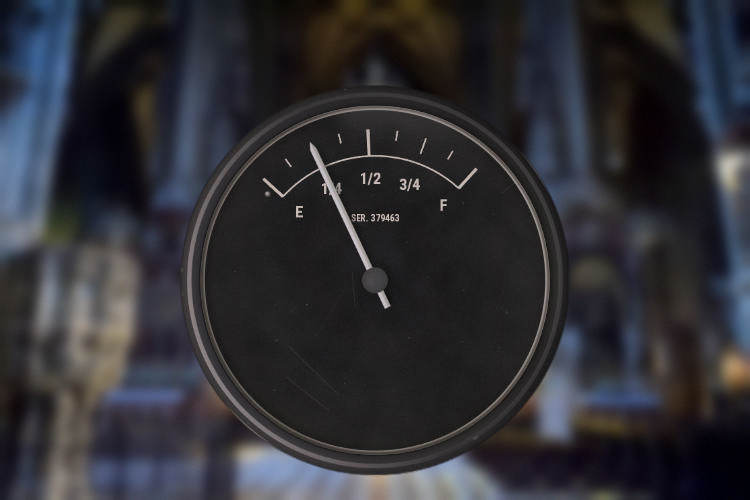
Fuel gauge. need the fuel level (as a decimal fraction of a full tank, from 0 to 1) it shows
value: 0.25
